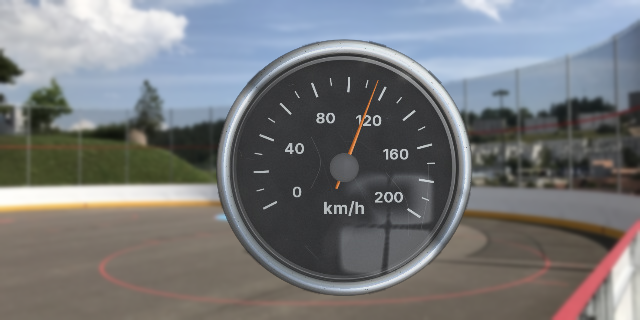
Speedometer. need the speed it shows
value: 115 km/h
